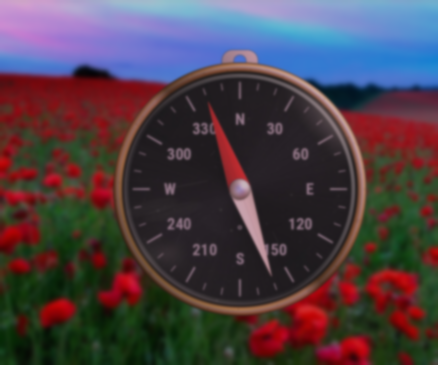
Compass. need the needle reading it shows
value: 340 °
